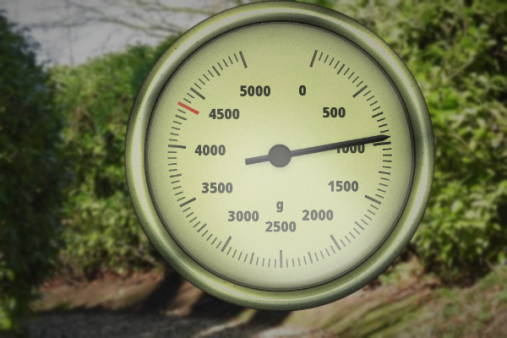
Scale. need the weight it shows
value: 950 g
